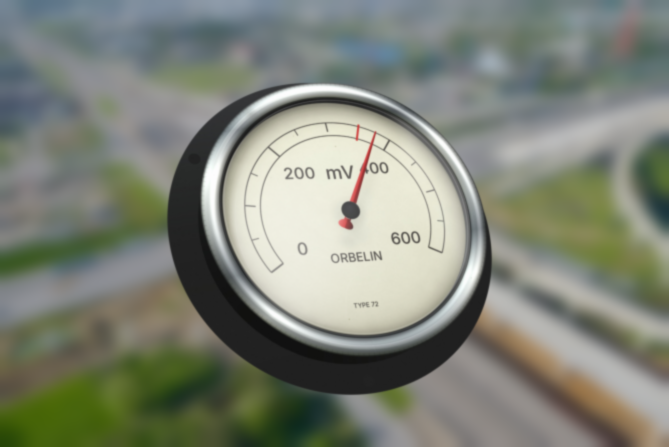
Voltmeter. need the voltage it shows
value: 375 mV
